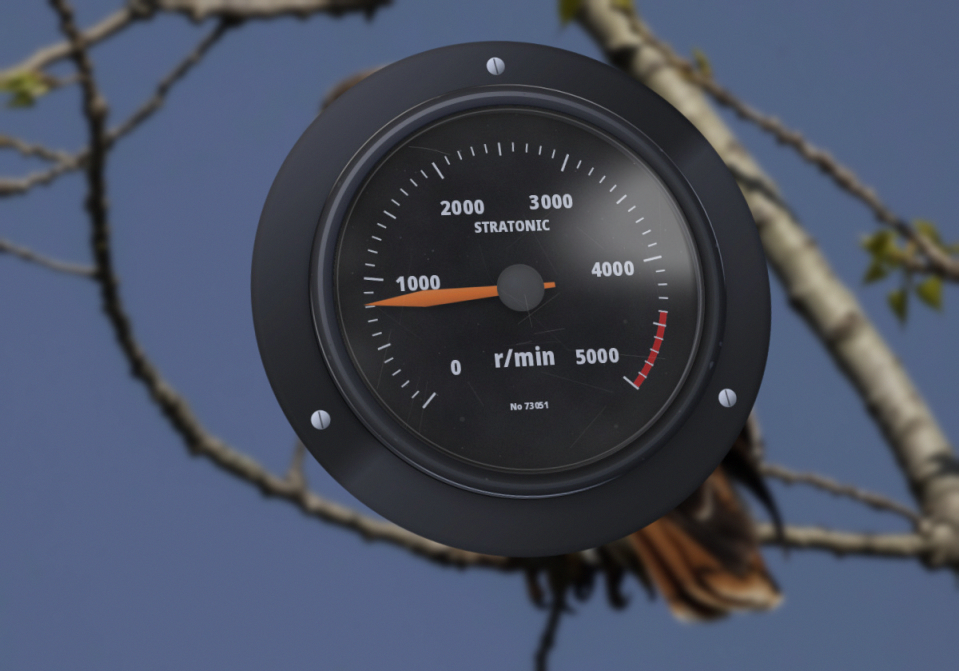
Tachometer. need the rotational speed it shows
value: 800 rpm
